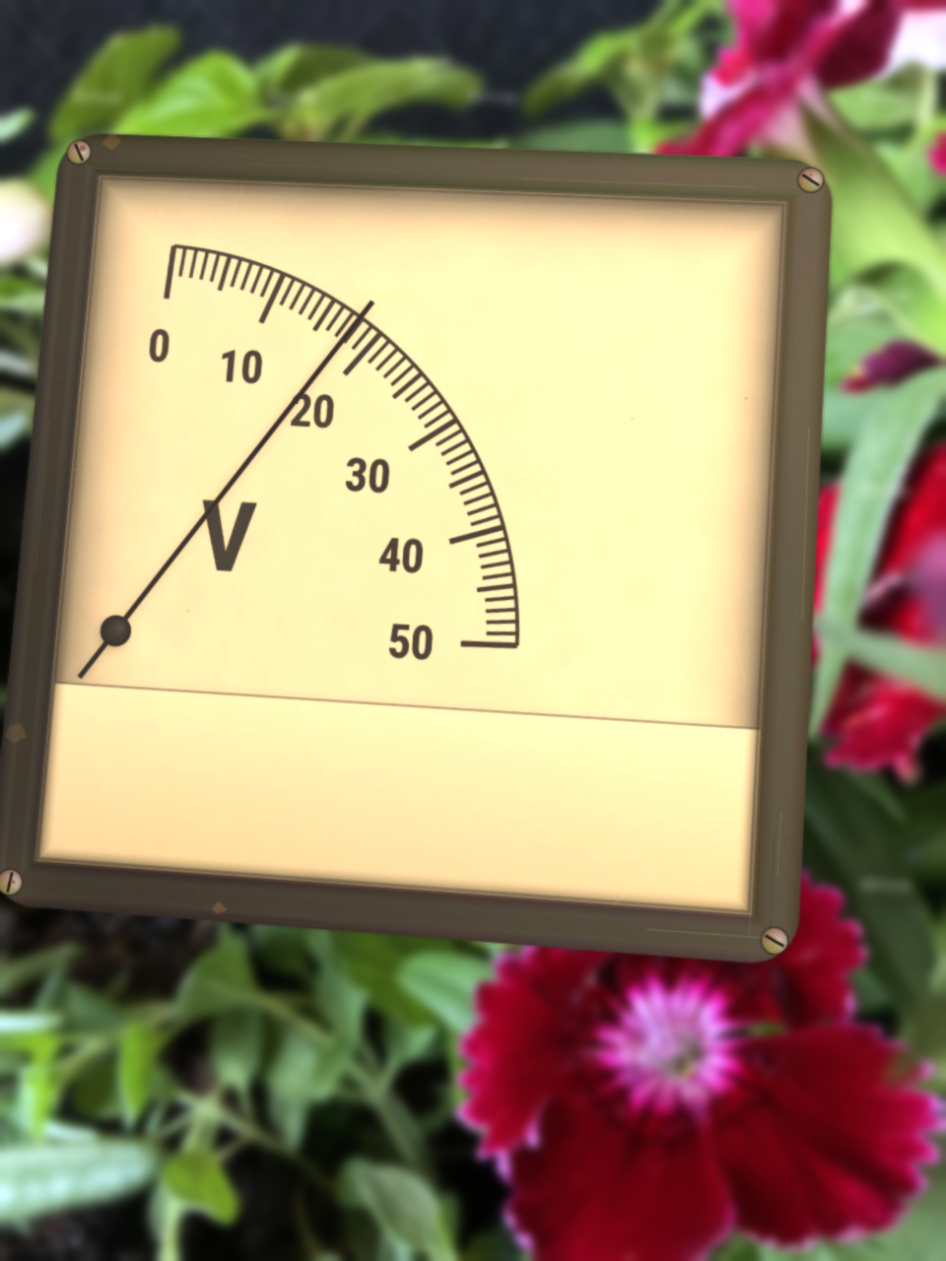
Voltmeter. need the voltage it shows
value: 18 V
